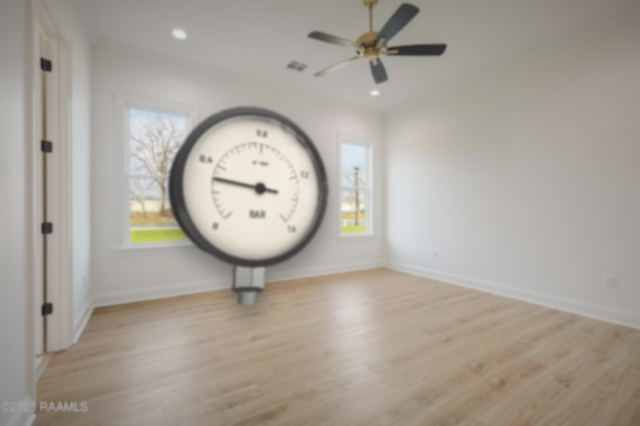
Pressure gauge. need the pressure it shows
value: 0.3 bar
